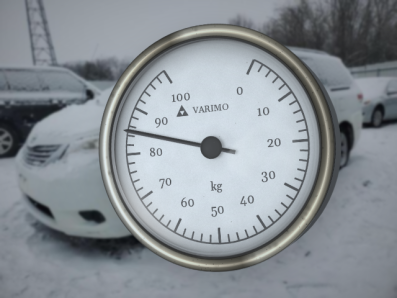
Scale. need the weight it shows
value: 85 kg
